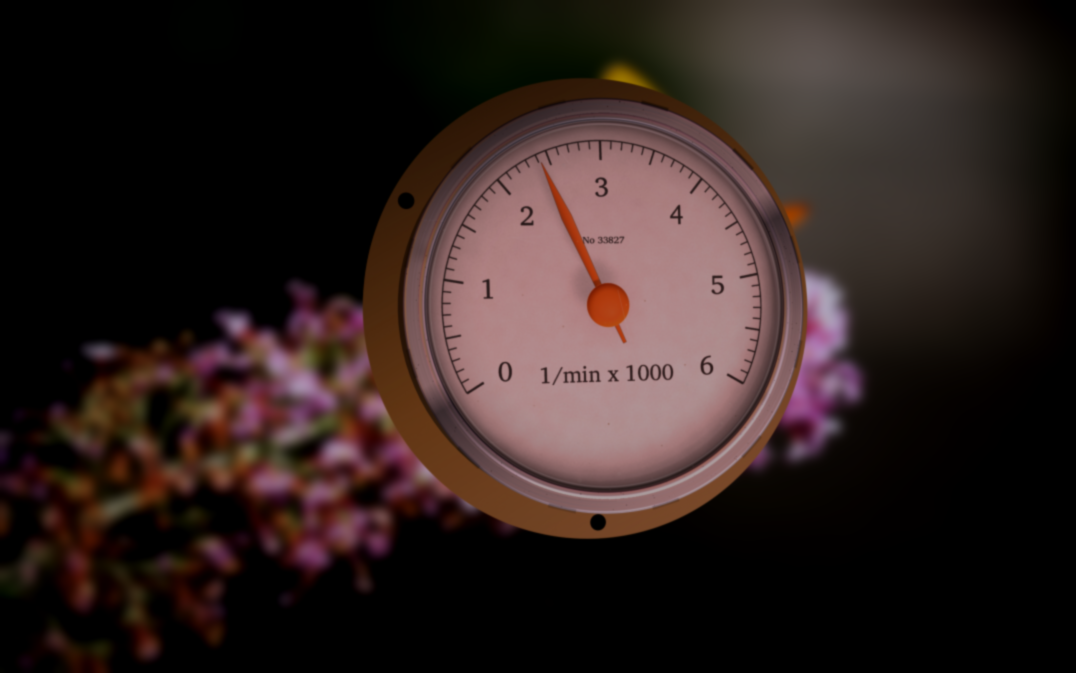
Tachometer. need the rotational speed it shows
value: 2400 rpm
